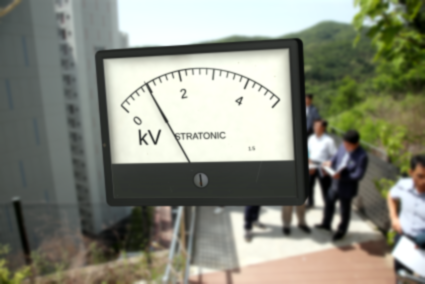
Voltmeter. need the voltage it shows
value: 1 kV
